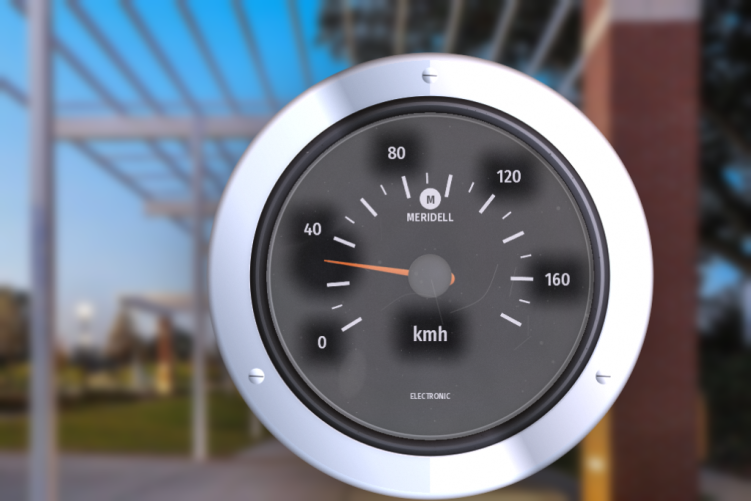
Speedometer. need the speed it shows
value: 30 km/h
